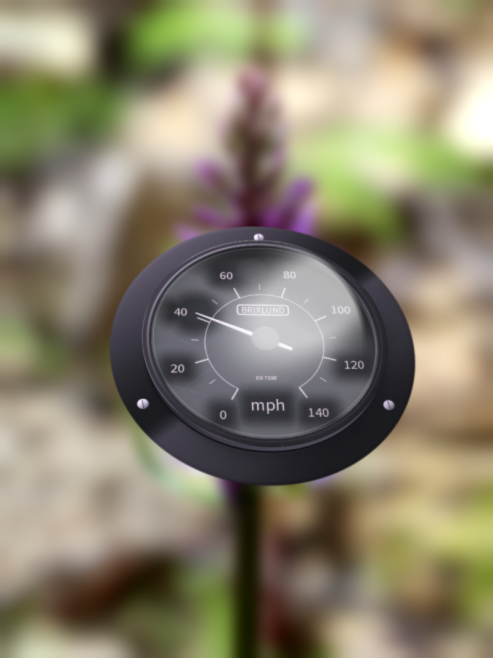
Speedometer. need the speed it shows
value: 40 mph
